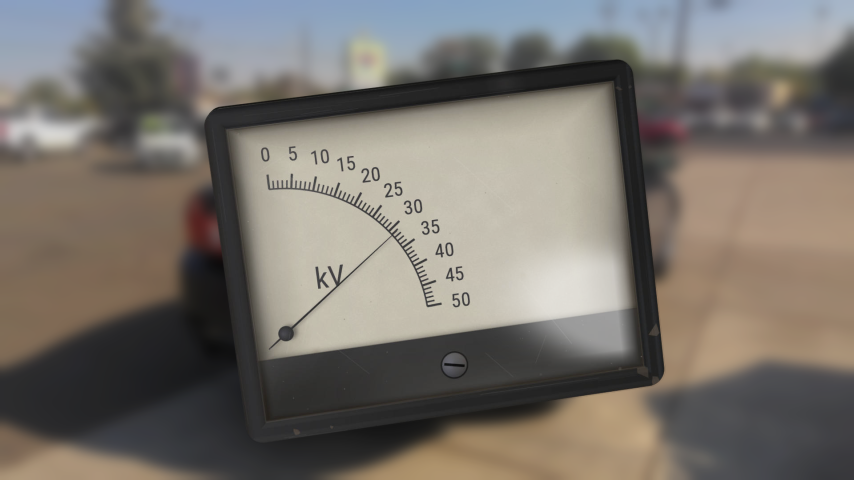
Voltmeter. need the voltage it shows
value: 31 kV
